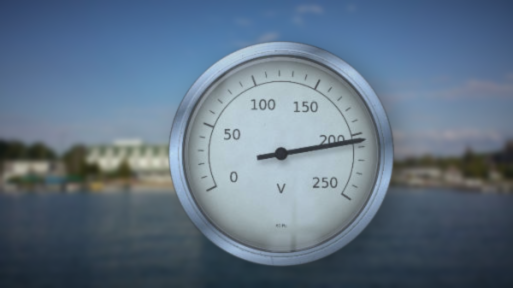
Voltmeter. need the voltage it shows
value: 205 V
